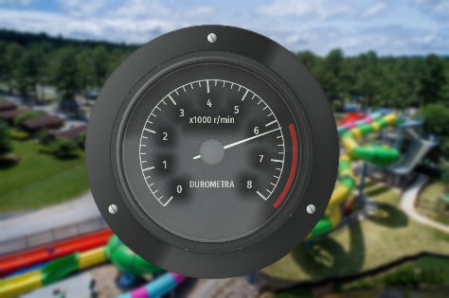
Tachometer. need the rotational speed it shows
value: 6200 rpm
